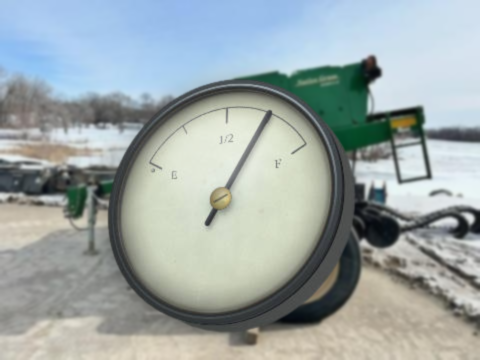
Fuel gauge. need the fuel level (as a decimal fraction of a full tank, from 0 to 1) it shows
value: 0.75
